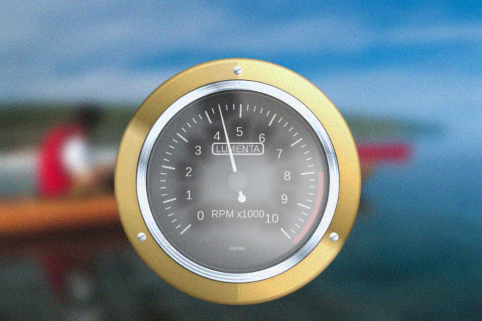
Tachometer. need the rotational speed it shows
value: 4400 rpm
